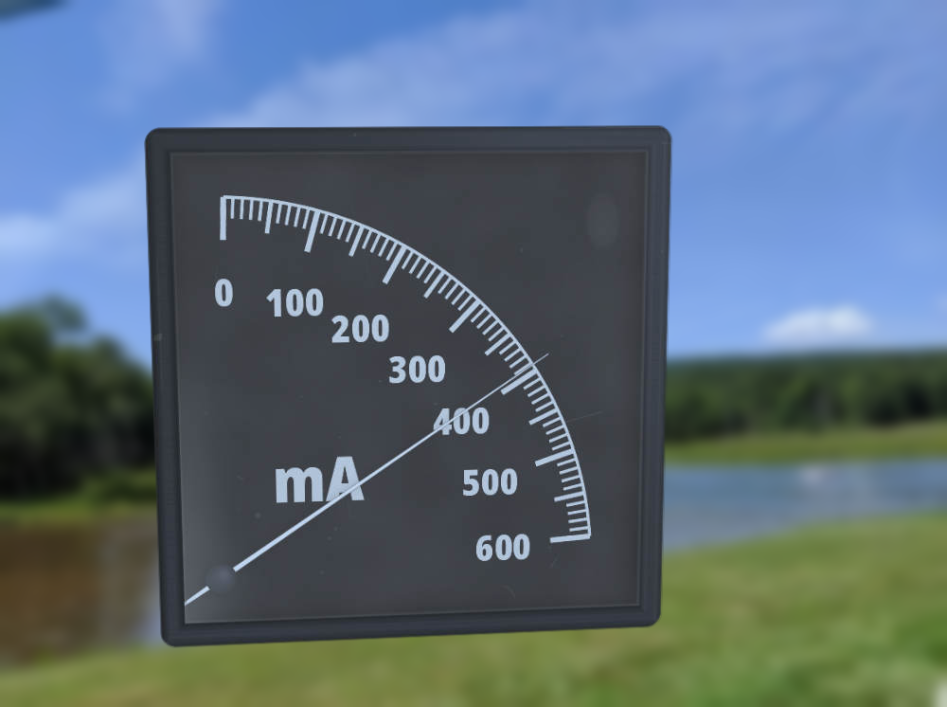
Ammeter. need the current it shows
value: 390 mA
